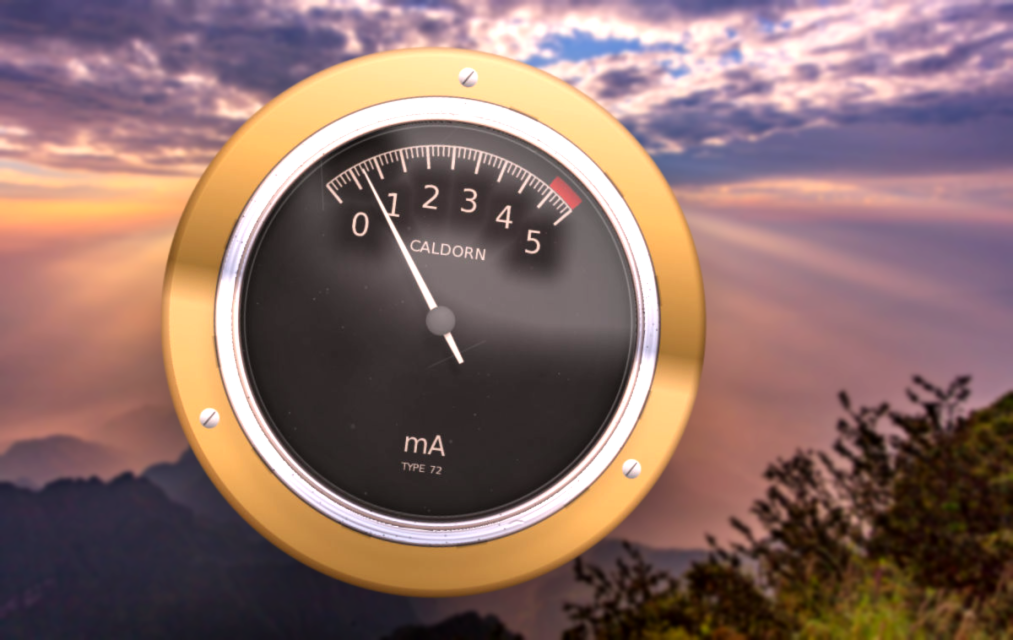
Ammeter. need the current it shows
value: 0.7 mA
